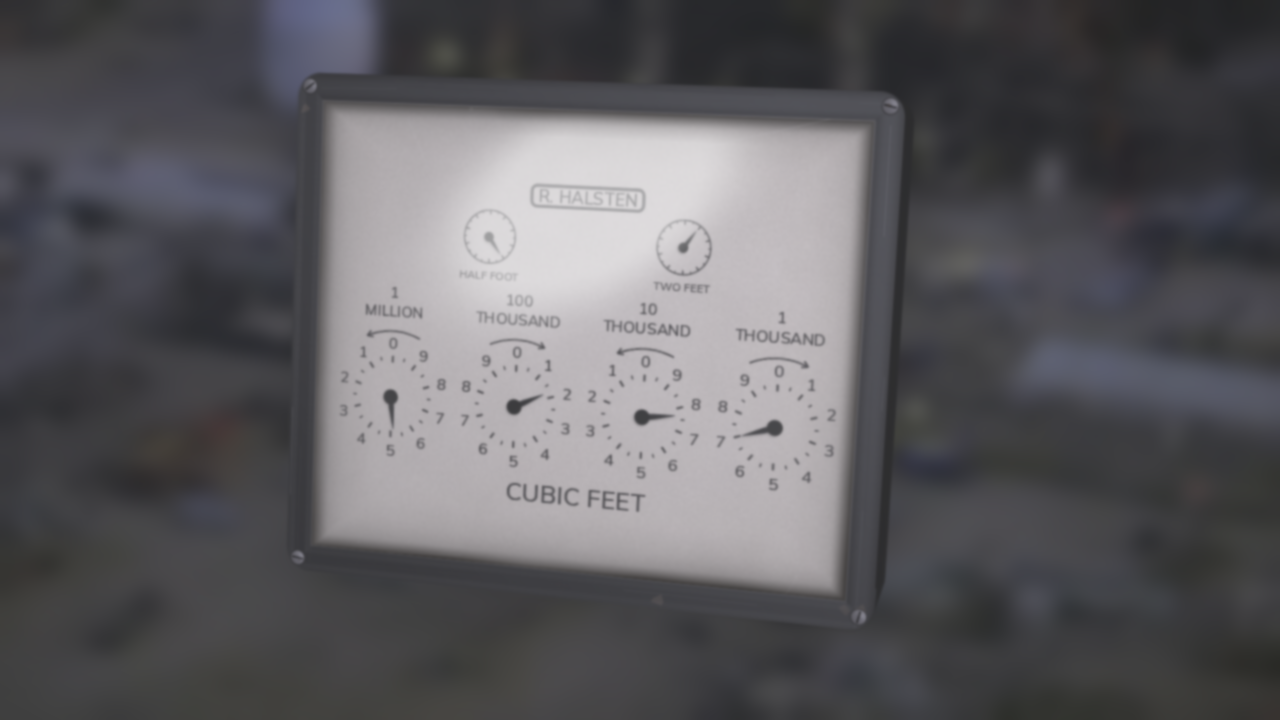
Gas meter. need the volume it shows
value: 517700 ft³
